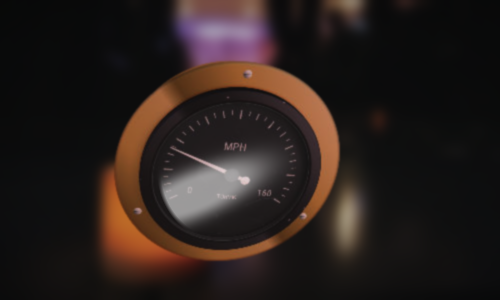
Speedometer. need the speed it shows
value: 35 mph
